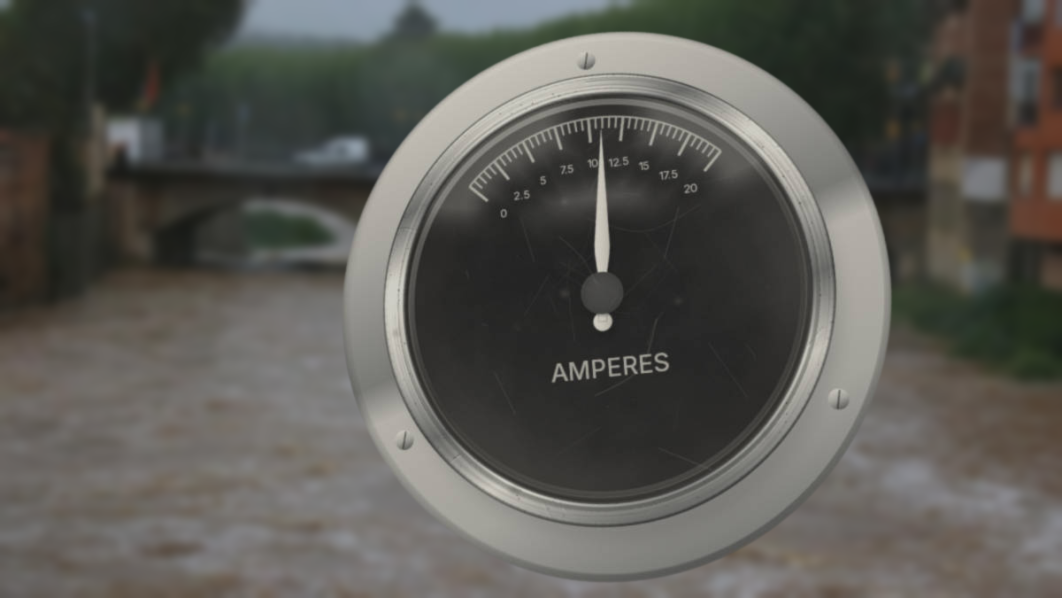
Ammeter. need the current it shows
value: 11 A
